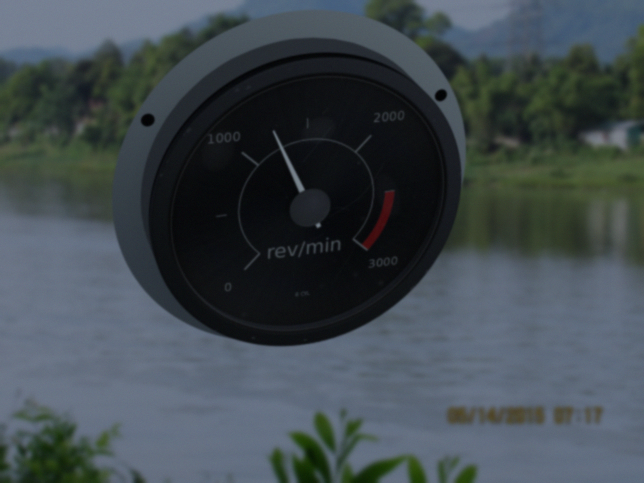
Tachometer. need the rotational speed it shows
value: 1250 rpm
